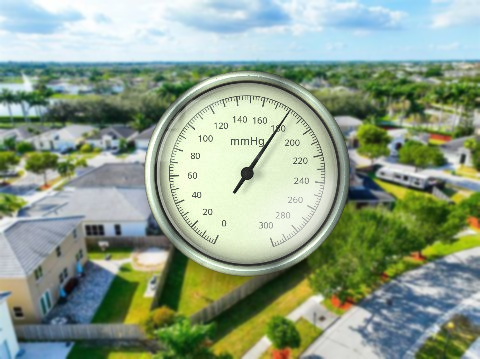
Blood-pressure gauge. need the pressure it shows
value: 180 mmHg
